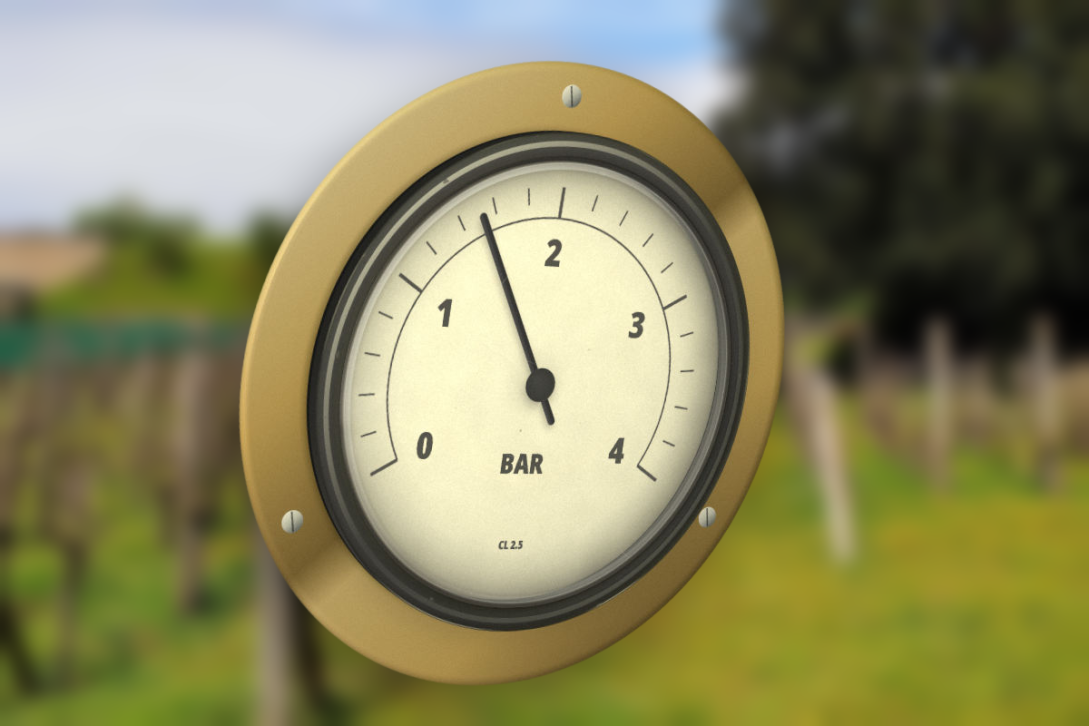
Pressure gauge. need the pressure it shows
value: 1.5 bar
